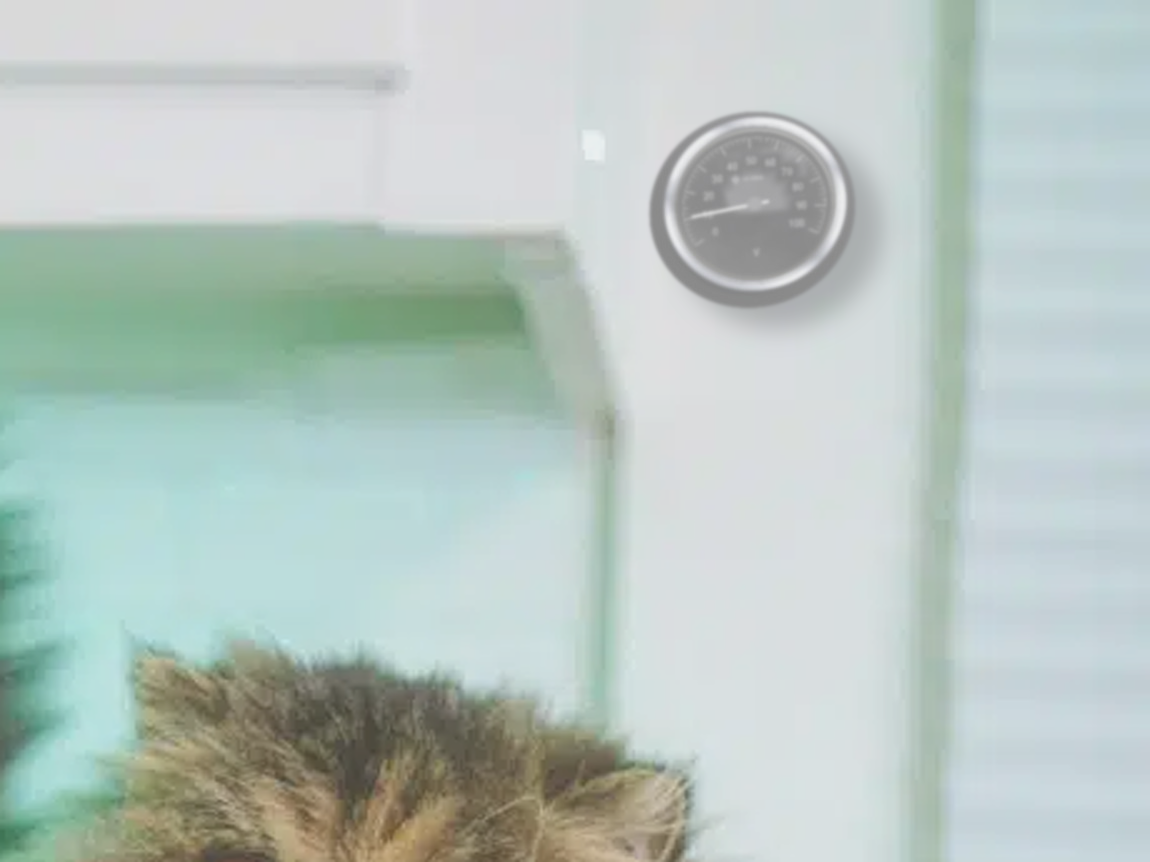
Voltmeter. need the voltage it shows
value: 10 V
